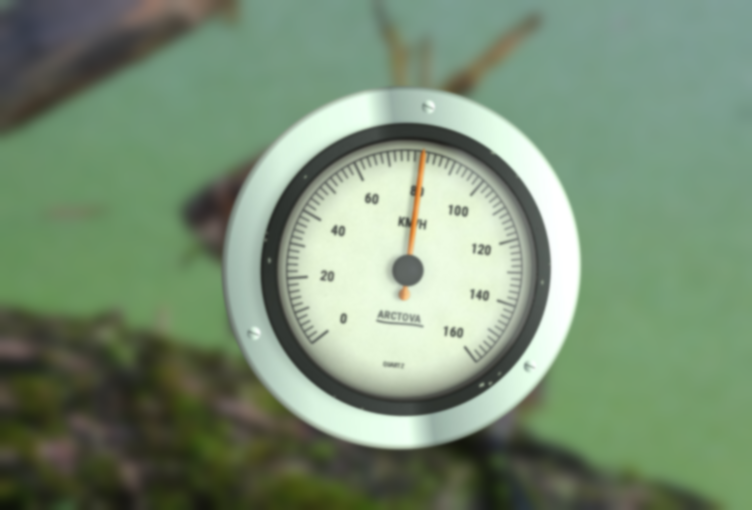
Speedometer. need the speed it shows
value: 80 km/h
